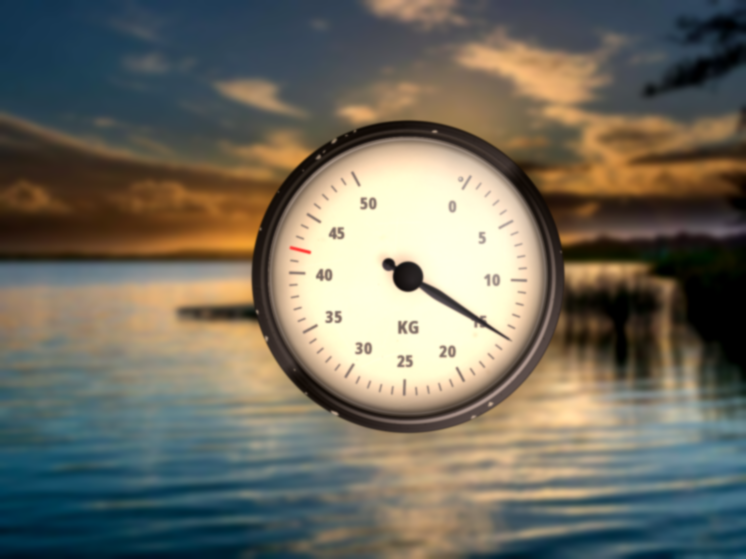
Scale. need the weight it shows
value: 15 kg
